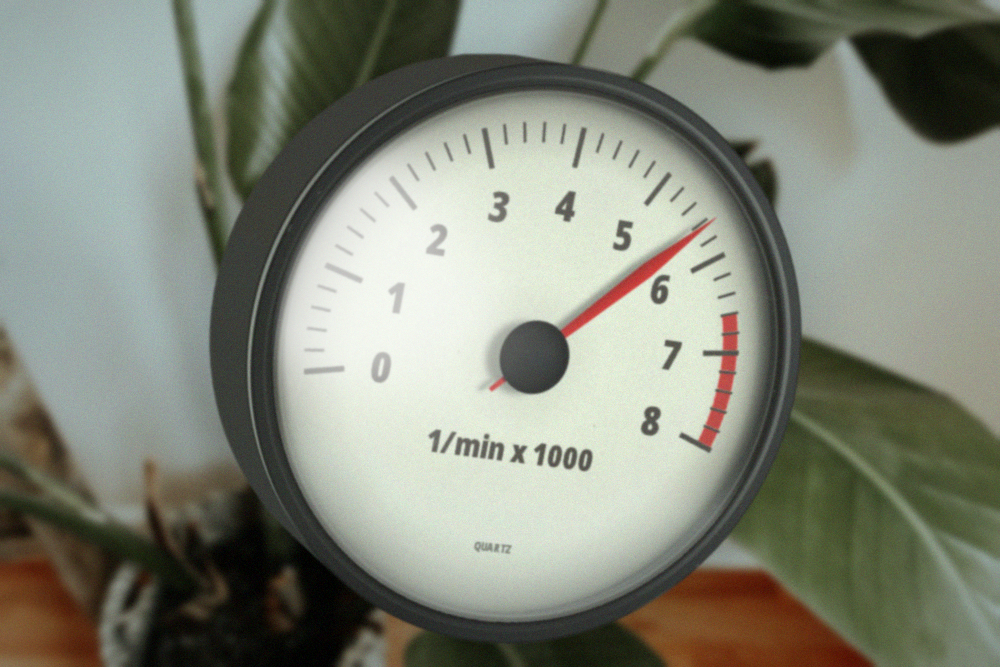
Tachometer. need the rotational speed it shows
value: 5600 rpm
